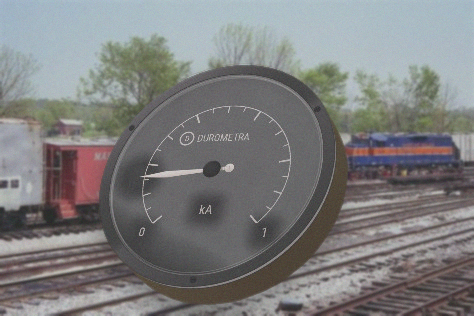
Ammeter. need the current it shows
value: 0.15 kA
